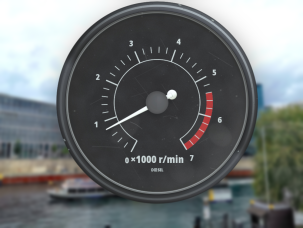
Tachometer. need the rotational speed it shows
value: 800 rpm
